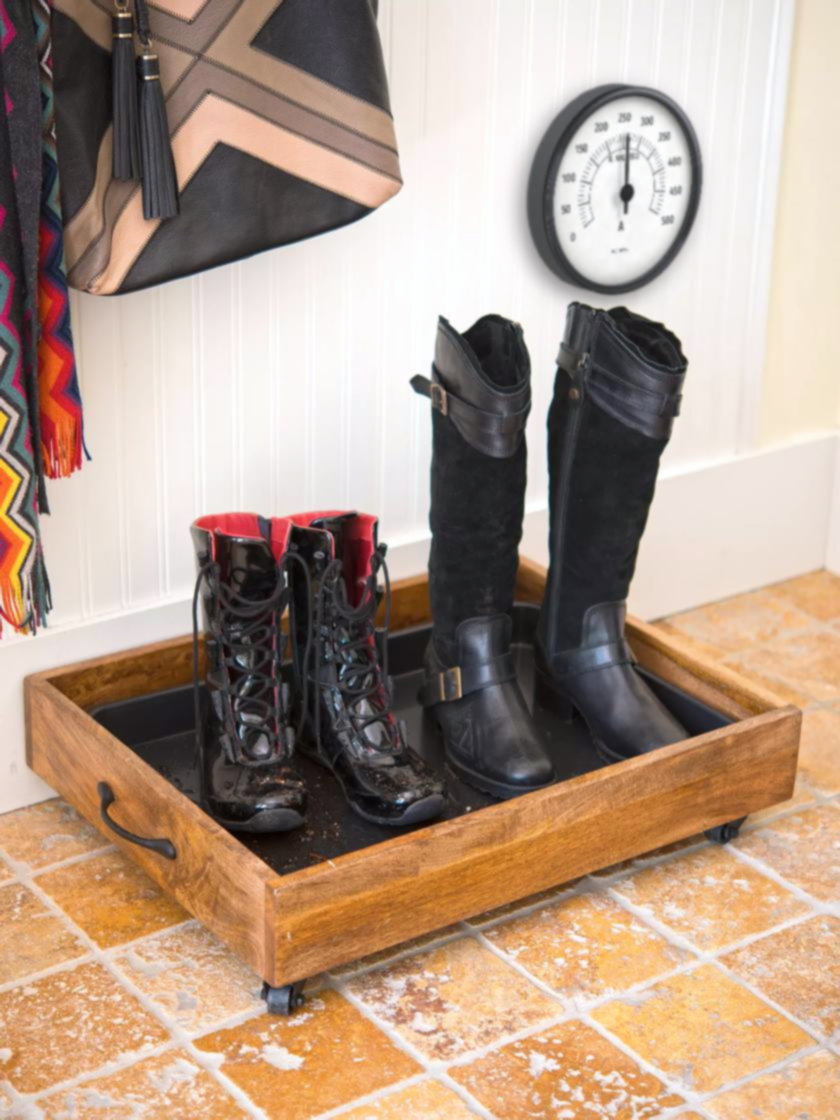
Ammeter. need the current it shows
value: 250 A
